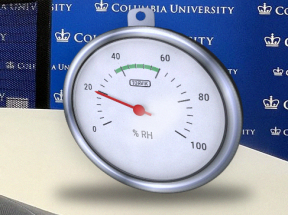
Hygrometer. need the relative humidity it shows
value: 20 %
